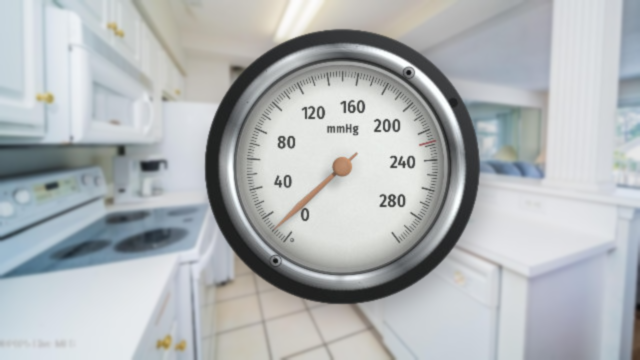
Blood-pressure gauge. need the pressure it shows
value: 10 mmHg
